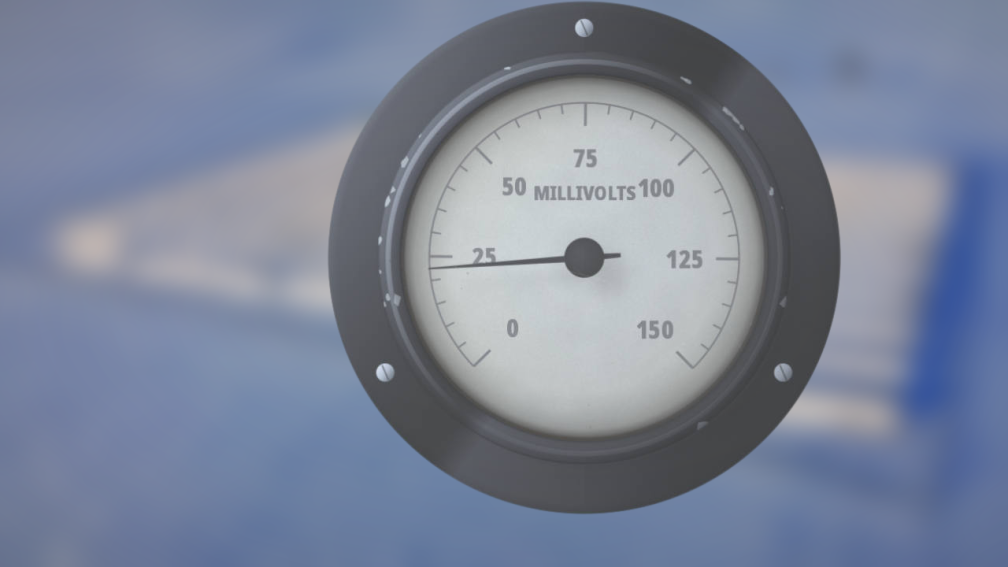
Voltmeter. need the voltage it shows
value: 22.5 mV
